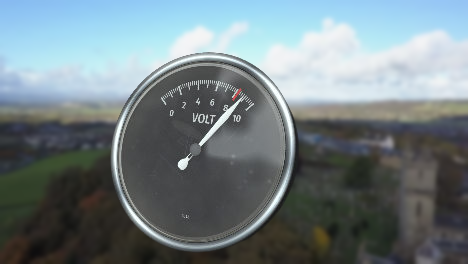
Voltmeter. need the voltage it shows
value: 9 V
